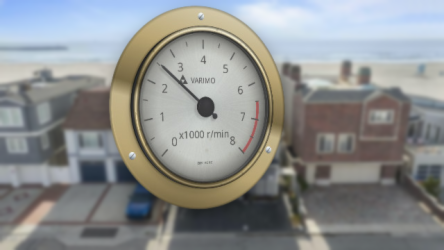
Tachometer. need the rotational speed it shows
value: 2500 rpm
